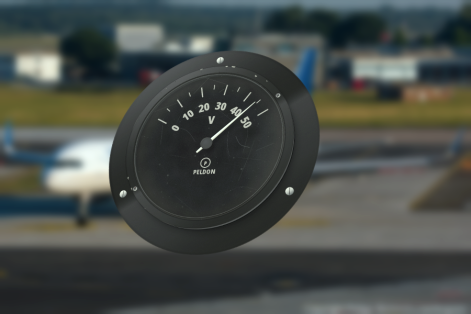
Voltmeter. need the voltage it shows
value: 45 V
